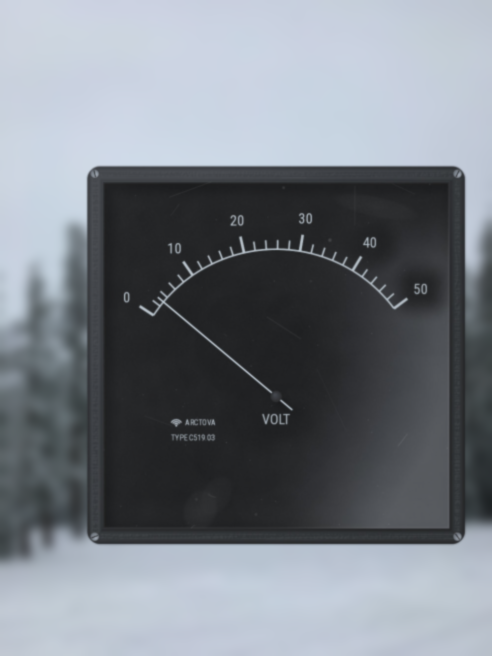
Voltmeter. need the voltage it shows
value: 3 V
